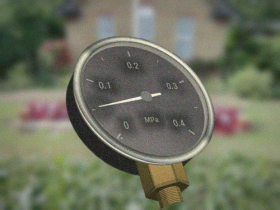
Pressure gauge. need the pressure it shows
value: 0.05 MPa
